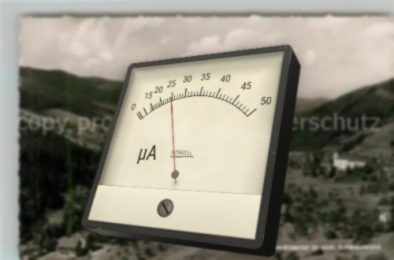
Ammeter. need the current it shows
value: 25 µA
